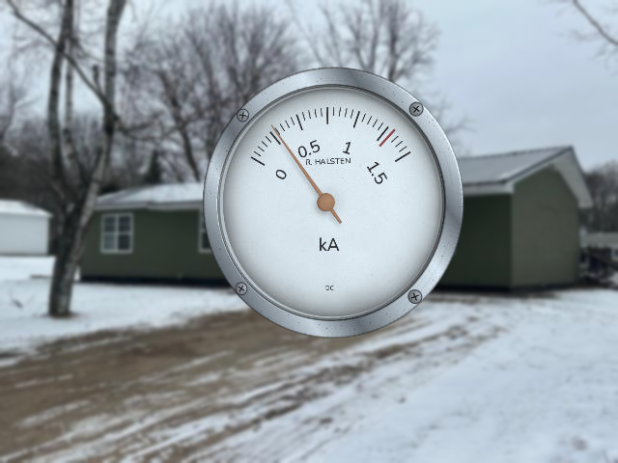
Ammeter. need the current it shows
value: 0.3 kA
